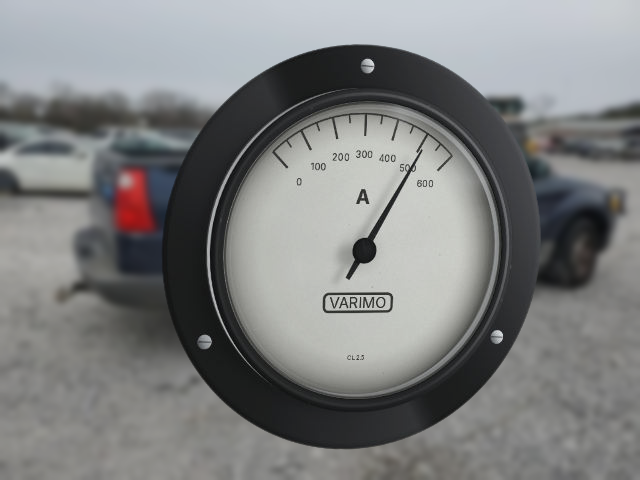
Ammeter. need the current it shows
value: 500 A
